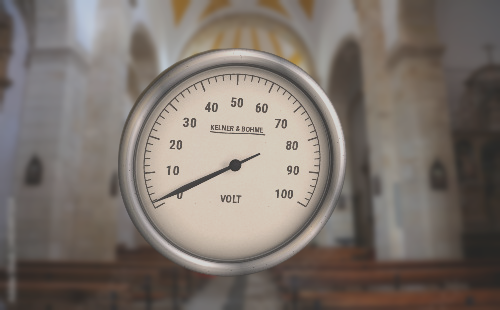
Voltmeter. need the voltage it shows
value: 2 V
